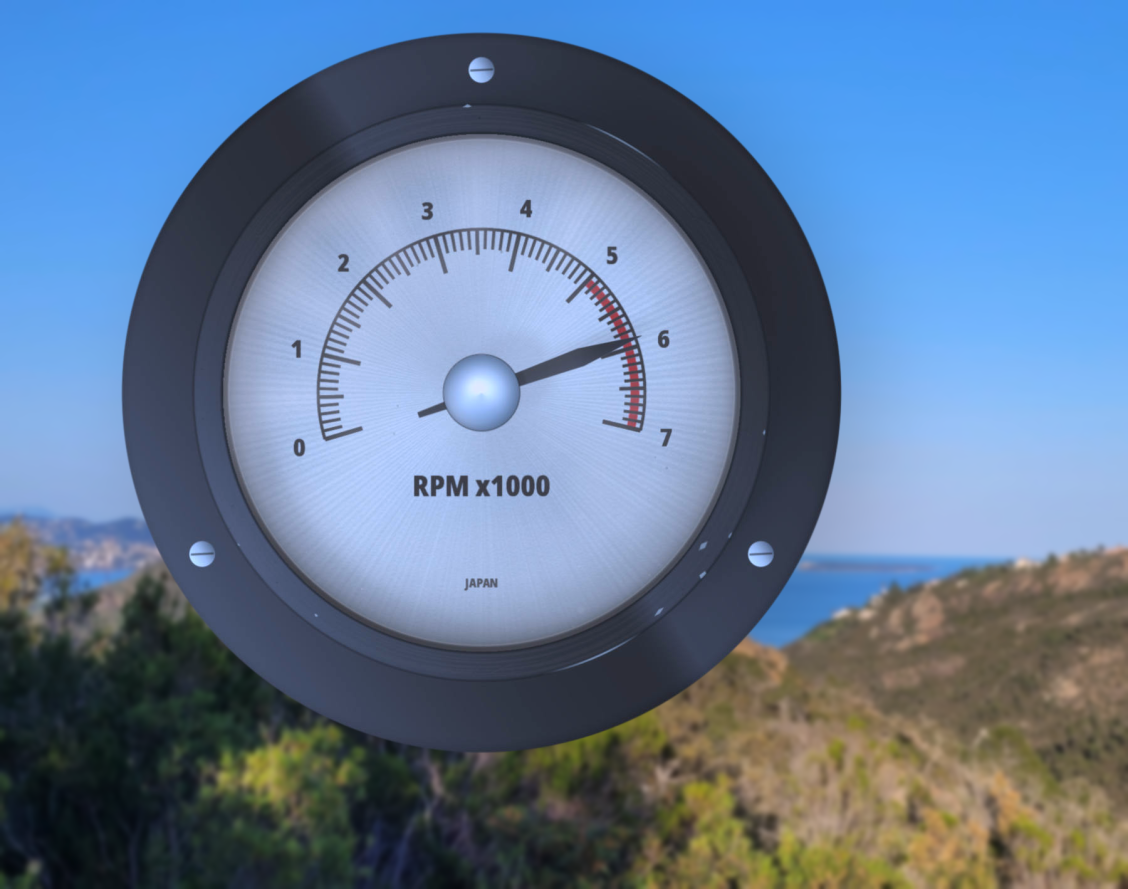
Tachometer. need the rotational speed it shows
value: 5900 rpm
